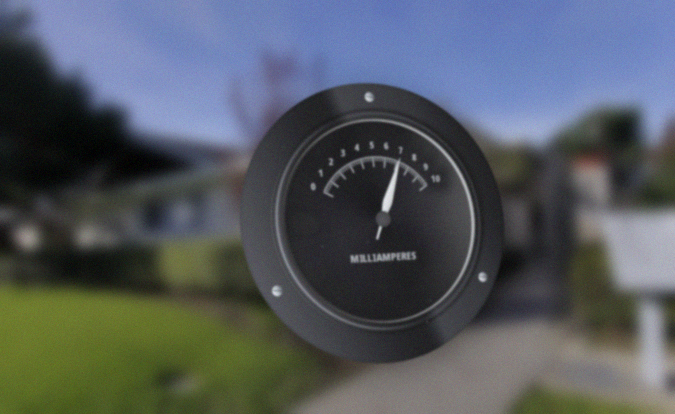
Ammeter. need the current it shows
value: 7 mA
